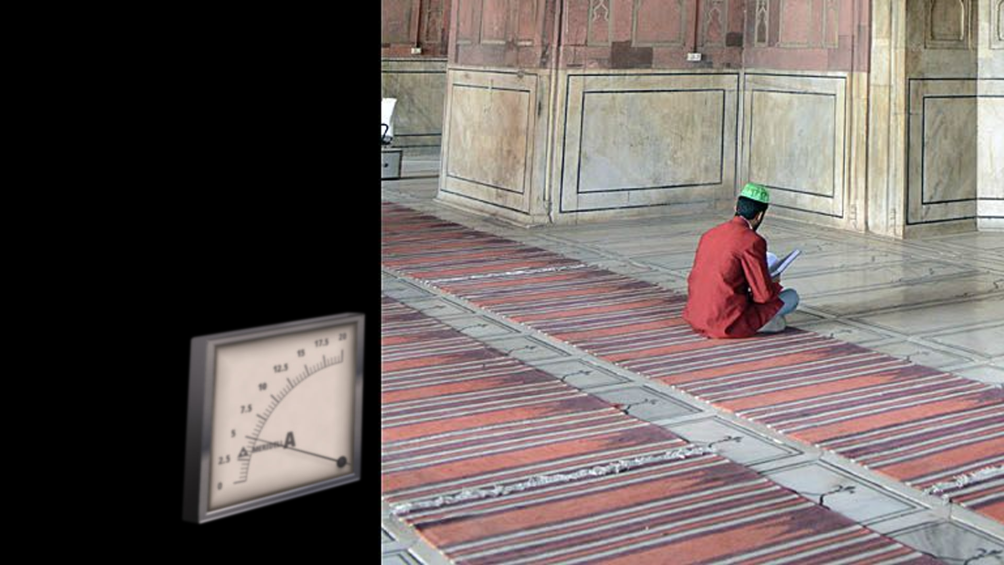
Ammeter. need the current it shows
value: 5 A
